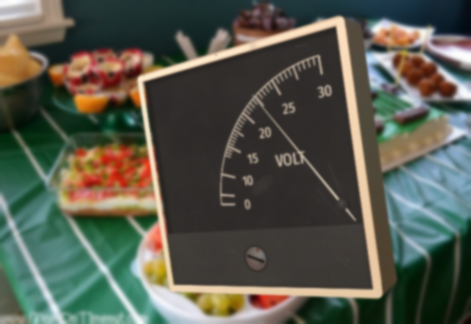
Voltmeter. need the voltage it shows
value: 22.5 V
